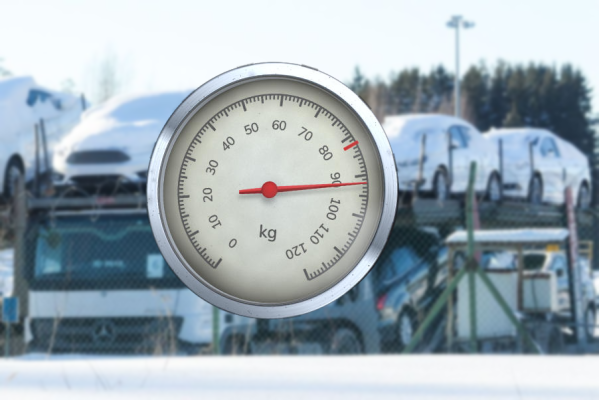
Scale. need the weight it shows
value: 92 kg
